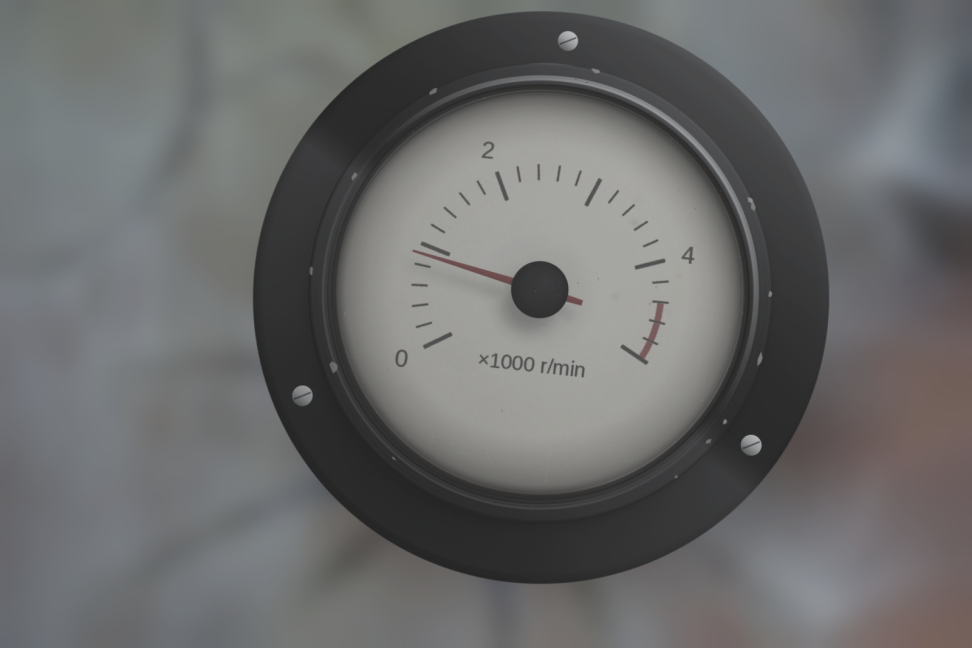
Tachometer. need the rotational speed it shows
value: 900 rpm
